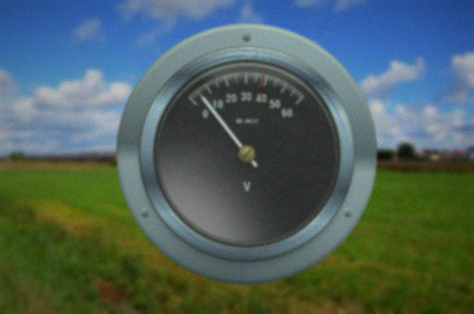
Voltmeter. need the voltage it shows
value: 5 V
